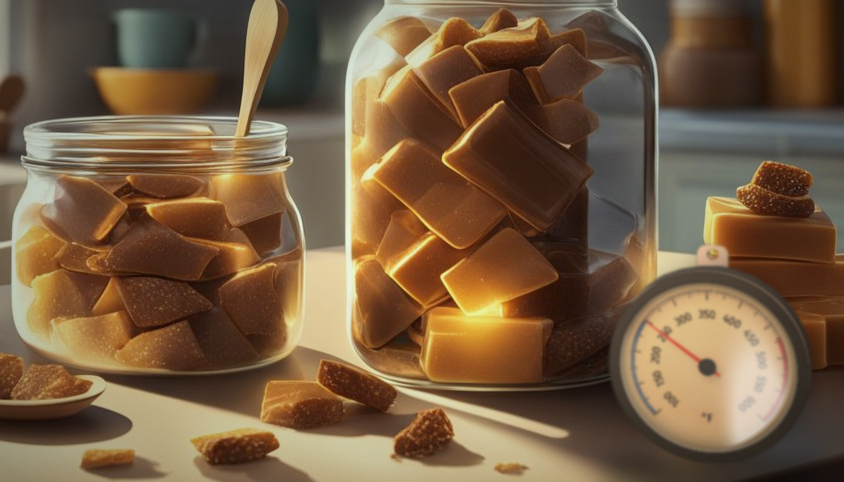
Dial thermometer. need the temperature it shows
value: 250 °F
